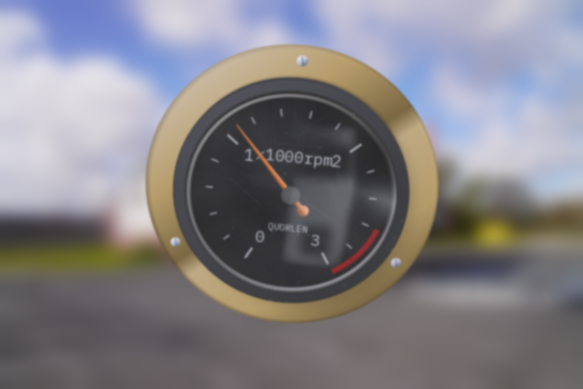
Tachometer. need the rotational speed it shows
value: 1100 rpm
